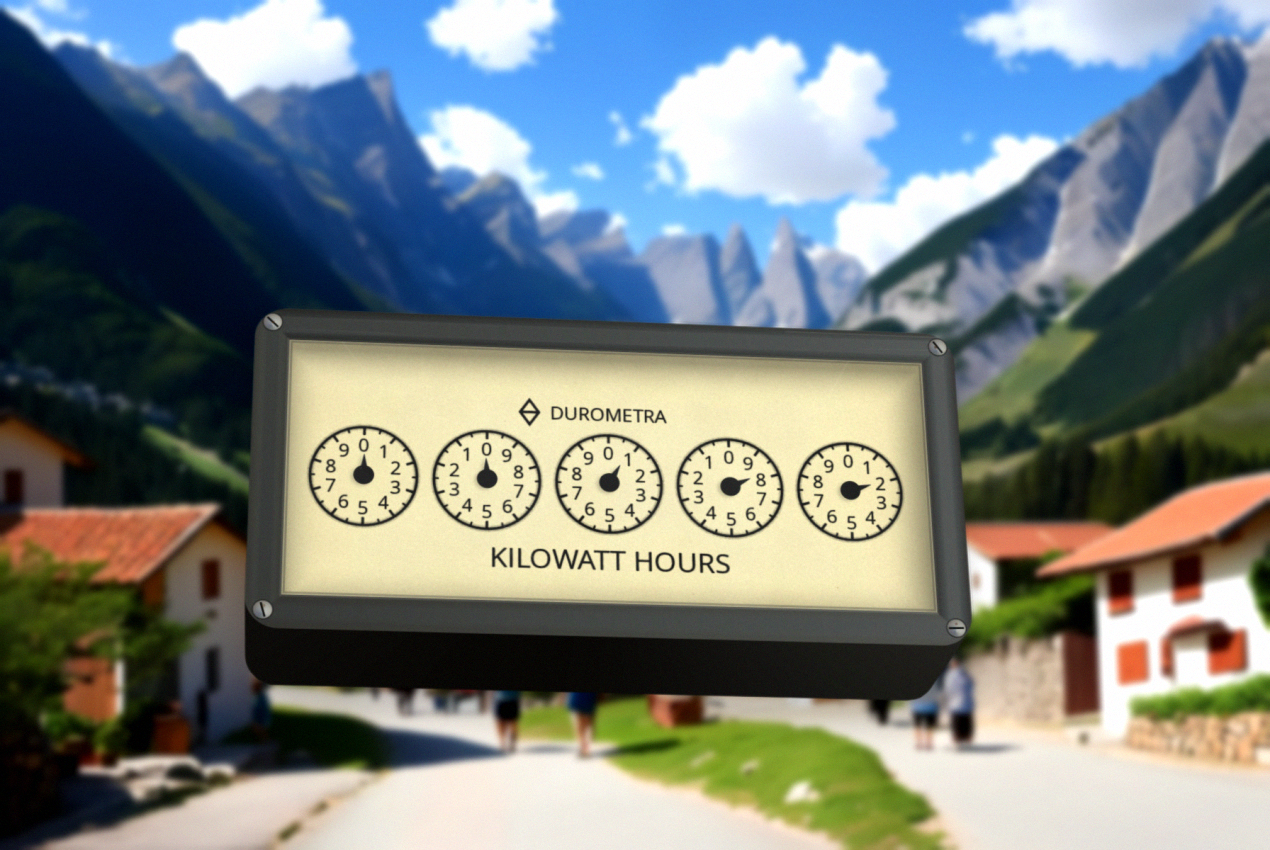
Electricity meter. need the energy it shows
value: 82 kWh
